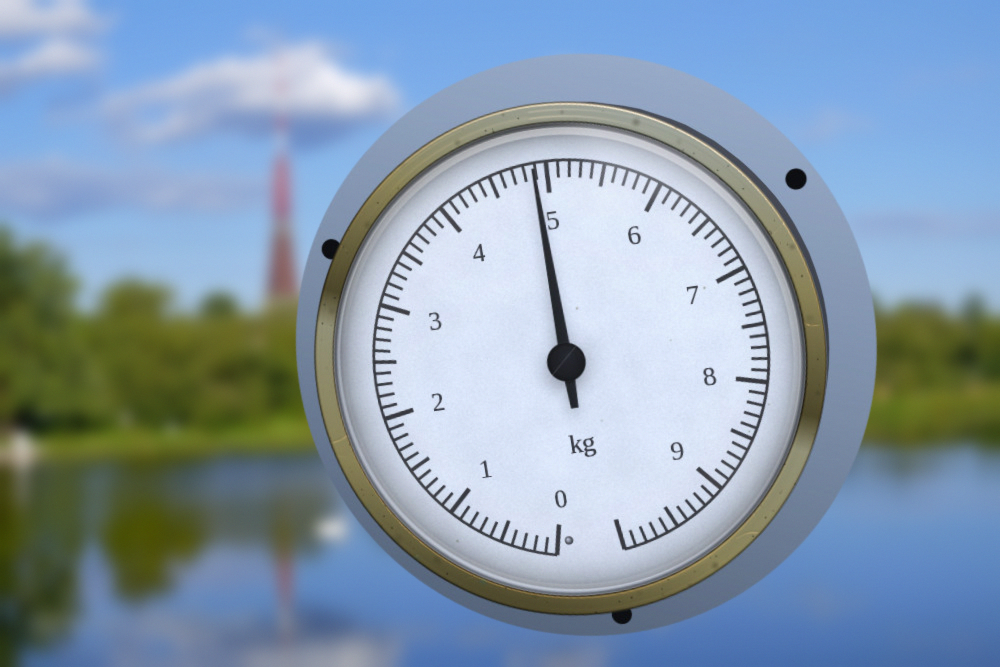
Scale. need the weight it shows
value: 4.9 kg
